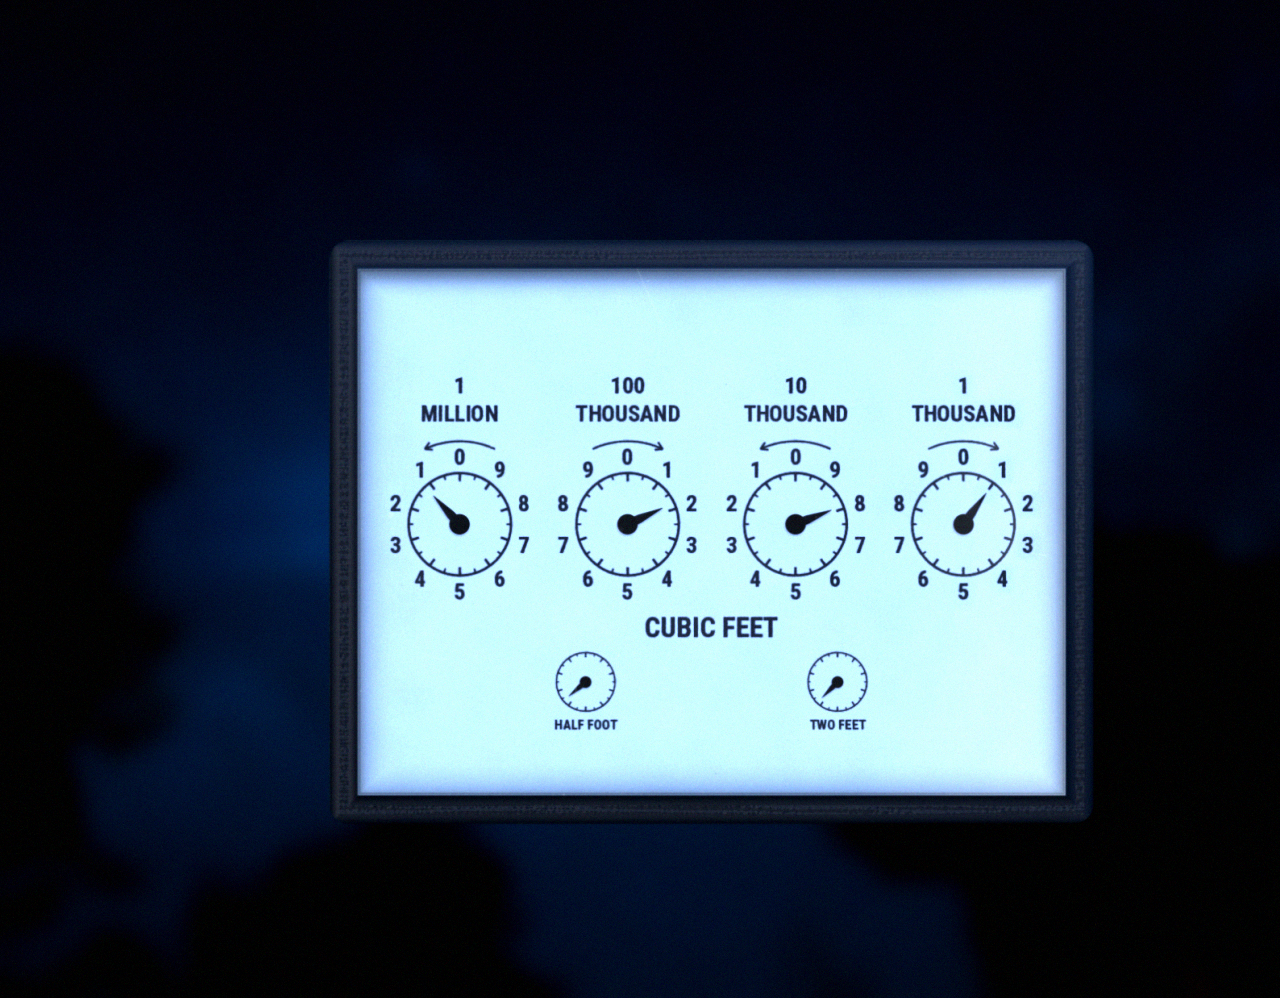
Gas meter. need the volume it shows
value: 118100 ft³
